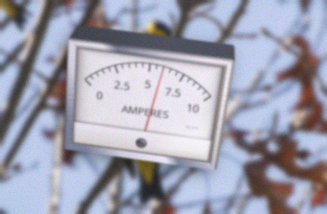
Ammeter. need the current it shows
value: 6 A
